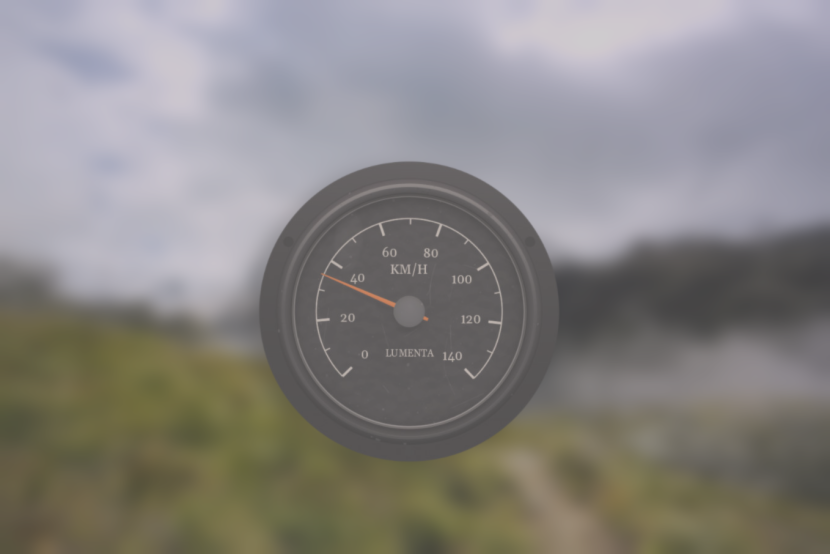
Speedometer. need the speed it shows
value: 35 km/h
